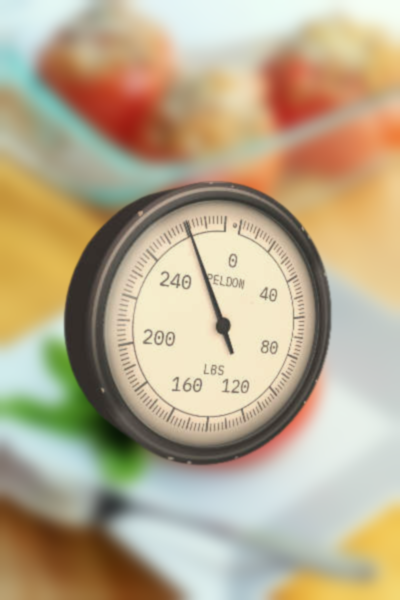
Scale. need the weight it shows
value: 260 lb
